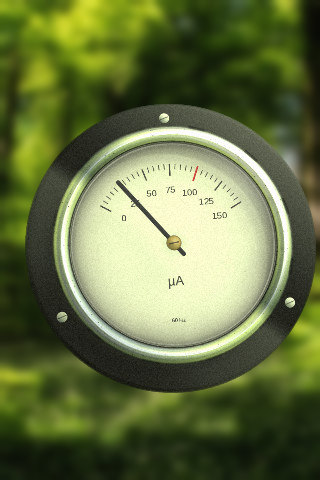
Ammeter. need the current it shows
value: 25 µA
